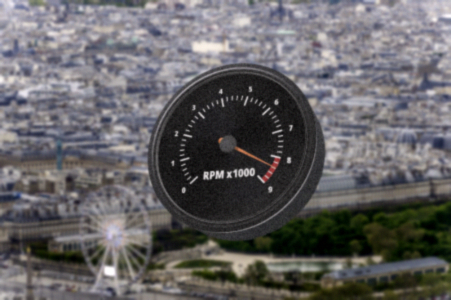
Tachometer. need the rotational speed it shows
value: 8400 rpm
